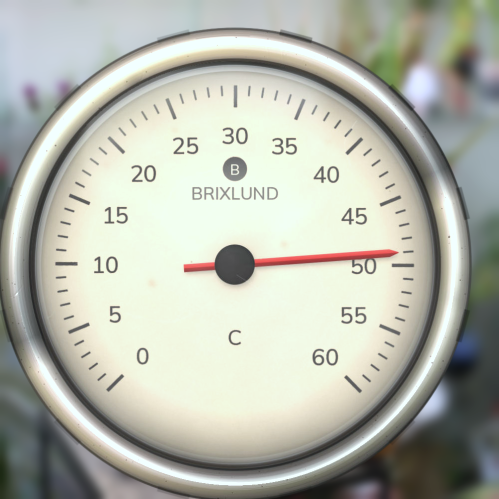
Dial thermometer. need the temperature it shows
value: 49 °C
